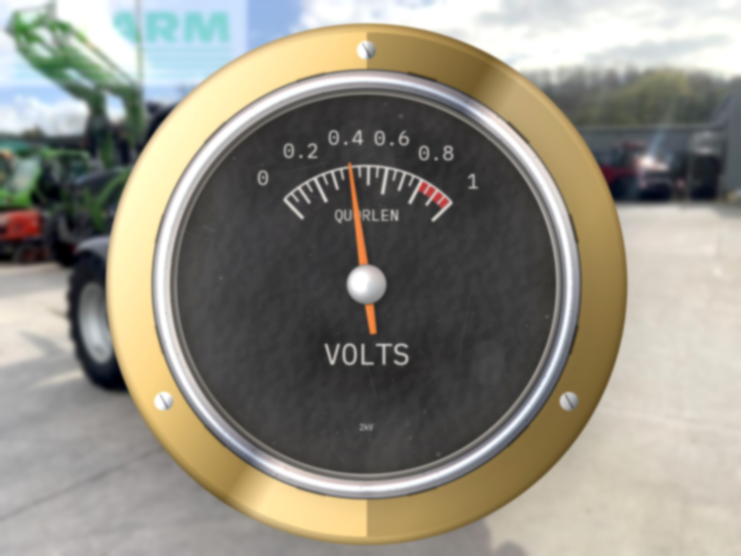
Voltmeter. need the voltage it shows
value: 0.4 V
